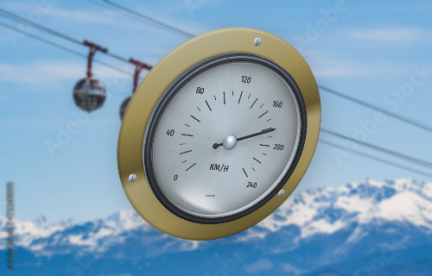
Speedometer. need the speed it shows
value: 180 km/h
